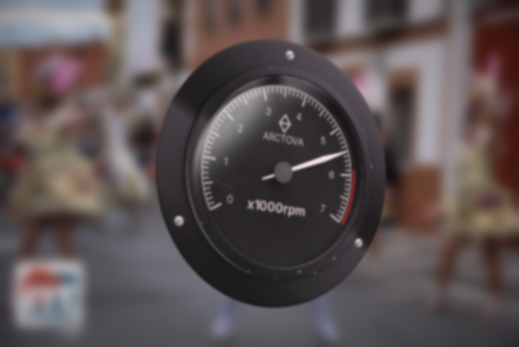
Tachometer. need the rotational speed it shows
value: 5500 rpm
